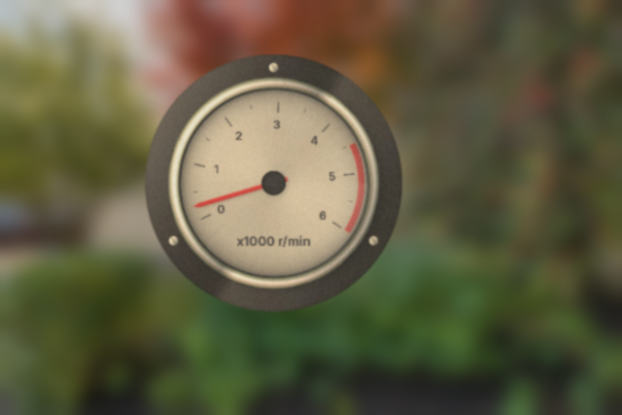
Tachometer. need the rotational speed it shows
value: 250 rpm
